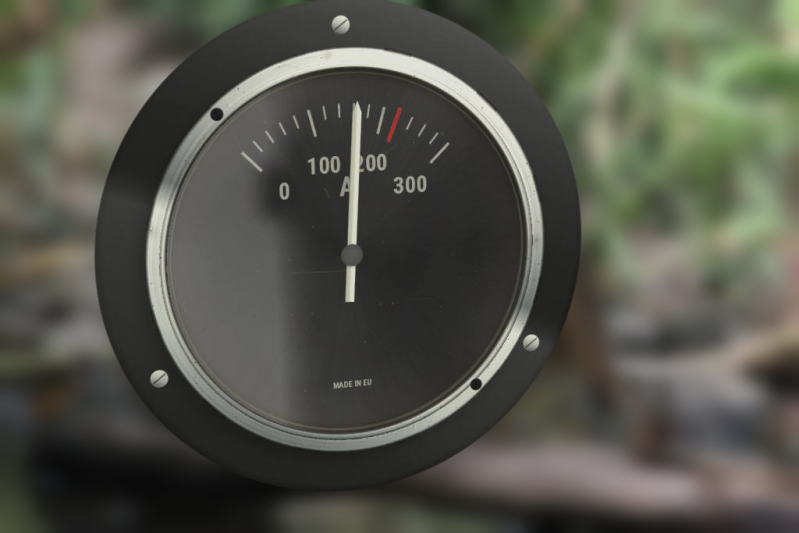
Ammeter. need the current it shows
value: 160 A
